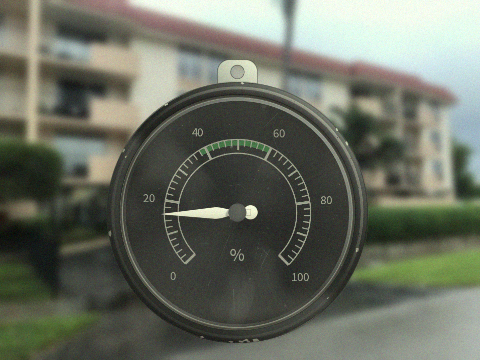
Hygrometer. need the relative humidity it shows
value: 16 %
